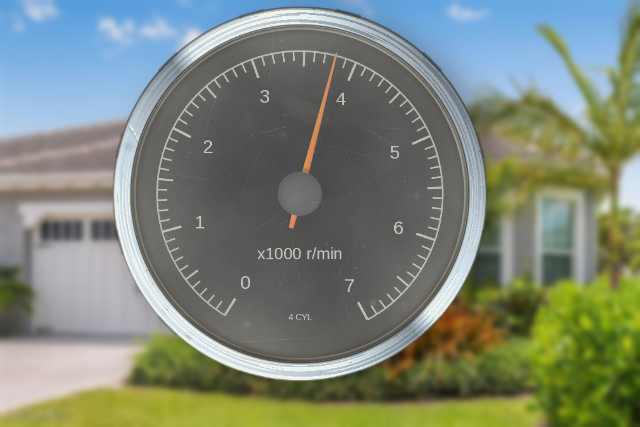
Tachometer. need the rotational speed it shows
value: 3800 rpm
